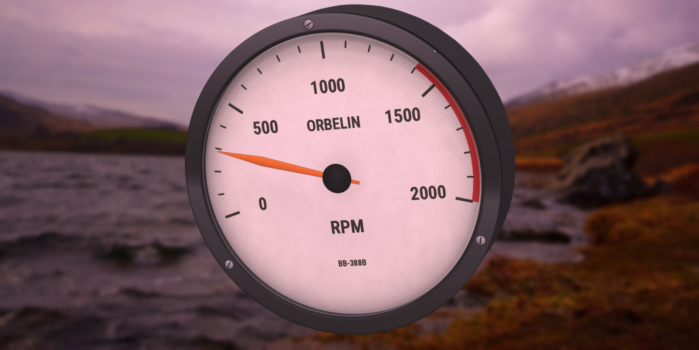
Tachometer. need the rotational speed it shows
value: 300 rpm
